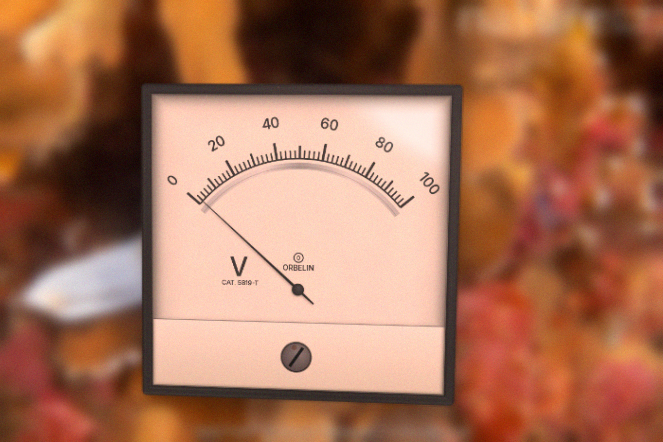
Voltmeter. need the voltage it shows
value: 2 V
